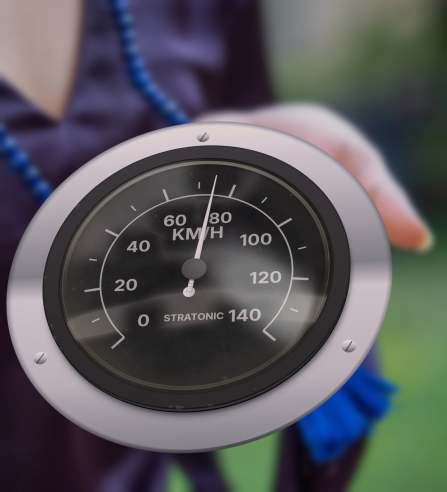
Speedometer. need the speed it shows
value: 75 km/h
